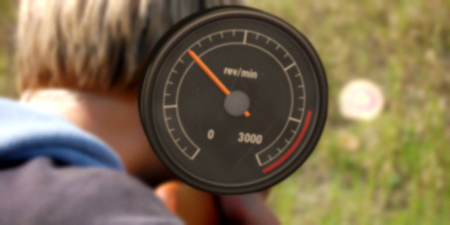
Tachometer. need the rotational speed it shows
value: 1000 rpm
